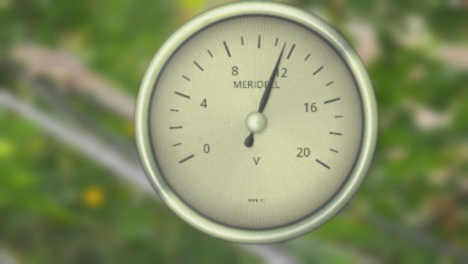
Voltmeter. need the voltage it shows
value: 11.5 V
